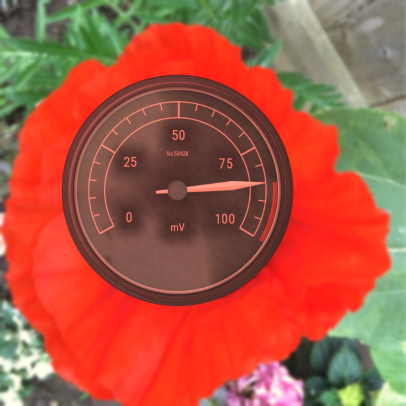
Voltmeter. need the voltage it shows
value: 85 mV
